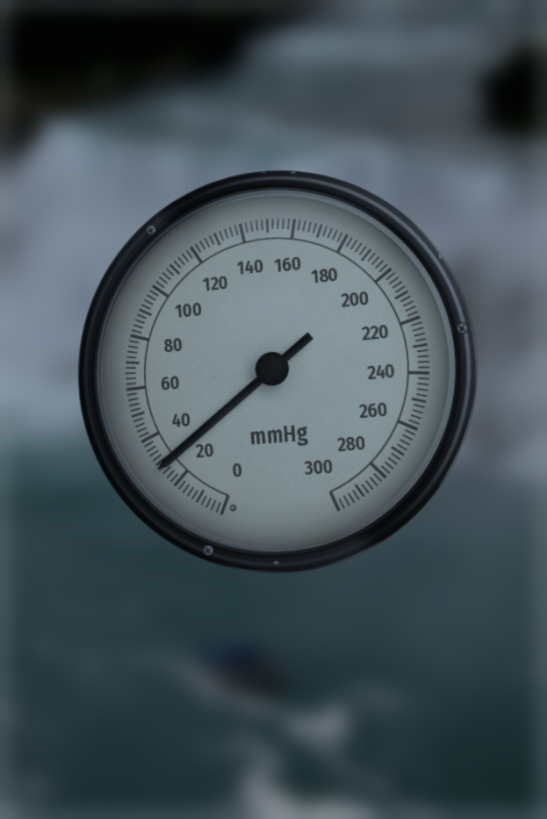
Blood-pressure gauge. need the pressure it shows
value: 28 mmHg
